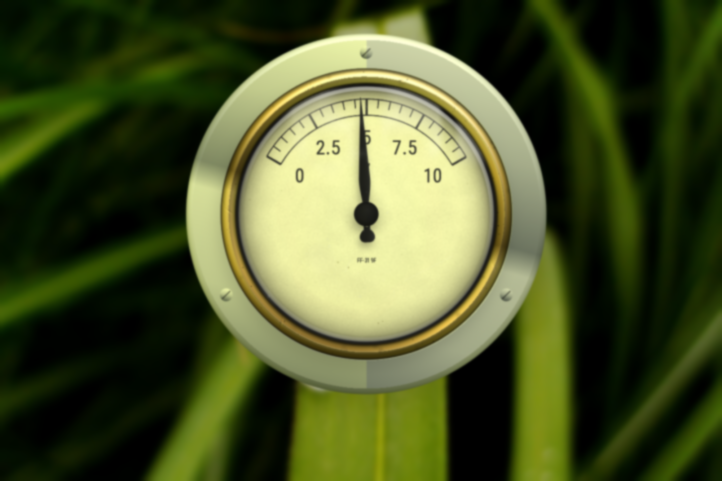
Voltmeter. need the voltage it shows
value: 4.75 V
